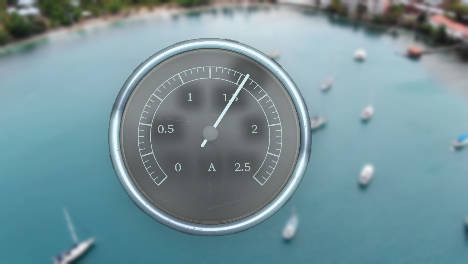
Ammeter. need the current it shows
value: 1.55 A
